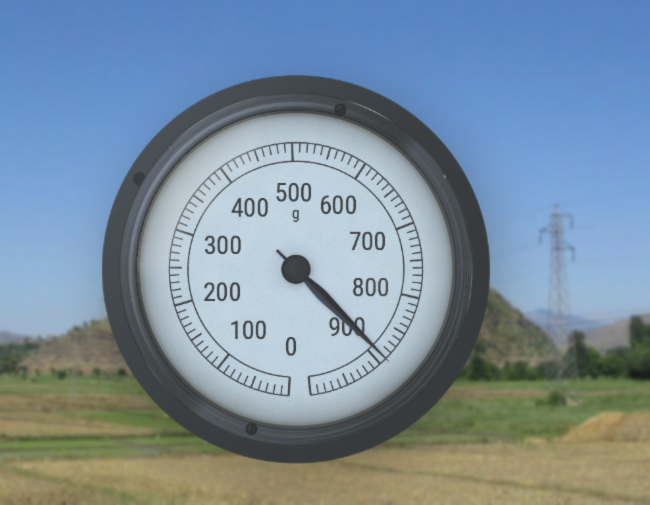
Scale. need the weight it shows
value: 890 g
